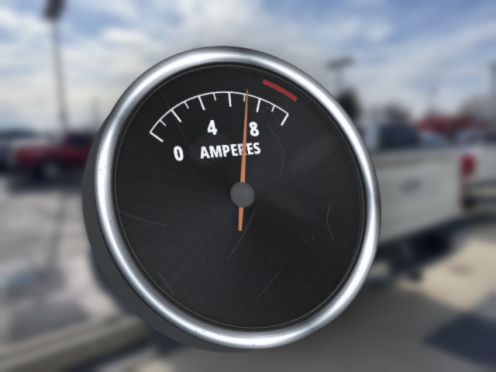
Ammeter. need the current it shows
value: 7 A
